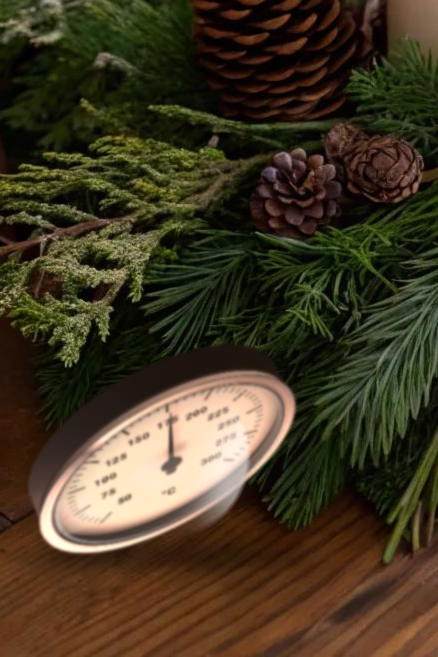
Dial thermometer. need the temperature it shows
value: 175 °C
